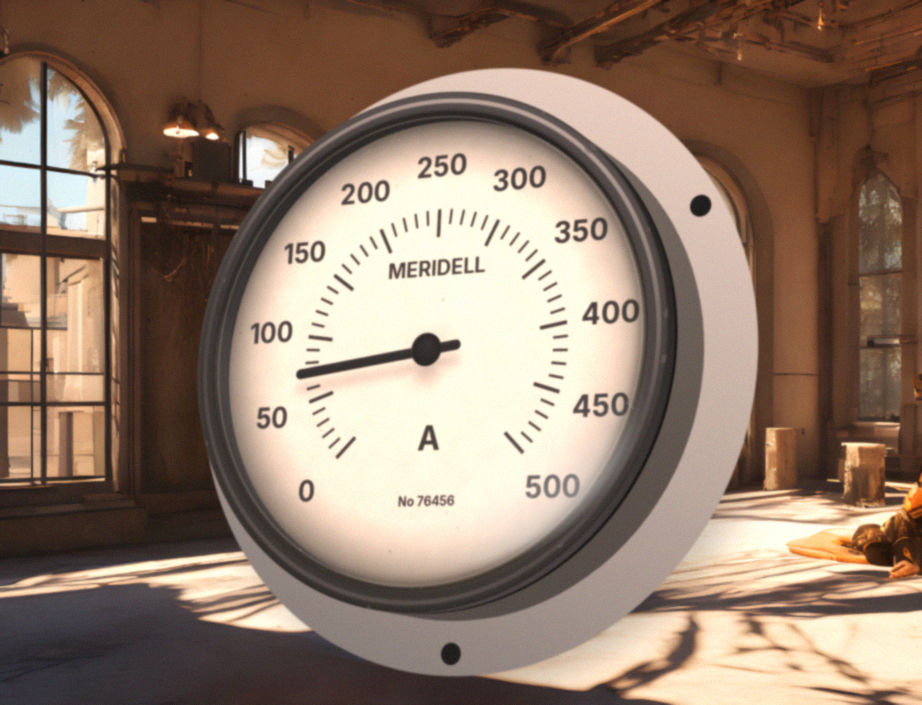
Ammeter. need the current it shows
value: 70 A
